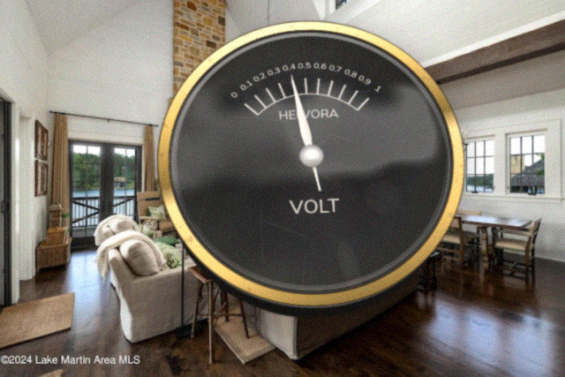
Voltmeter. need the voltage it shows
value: 0.4 V
